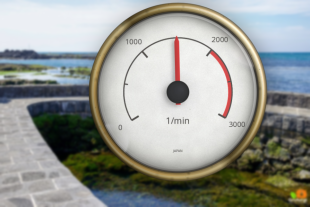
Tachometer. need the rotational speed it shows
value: 1500 rpm
